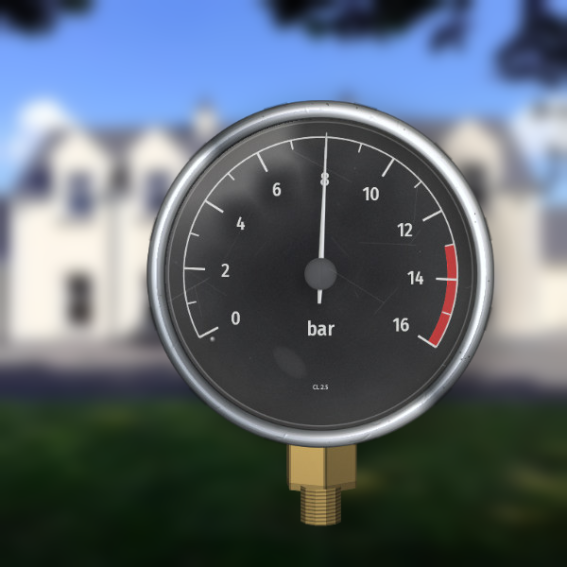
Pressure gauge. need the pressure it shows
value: 8 bar
